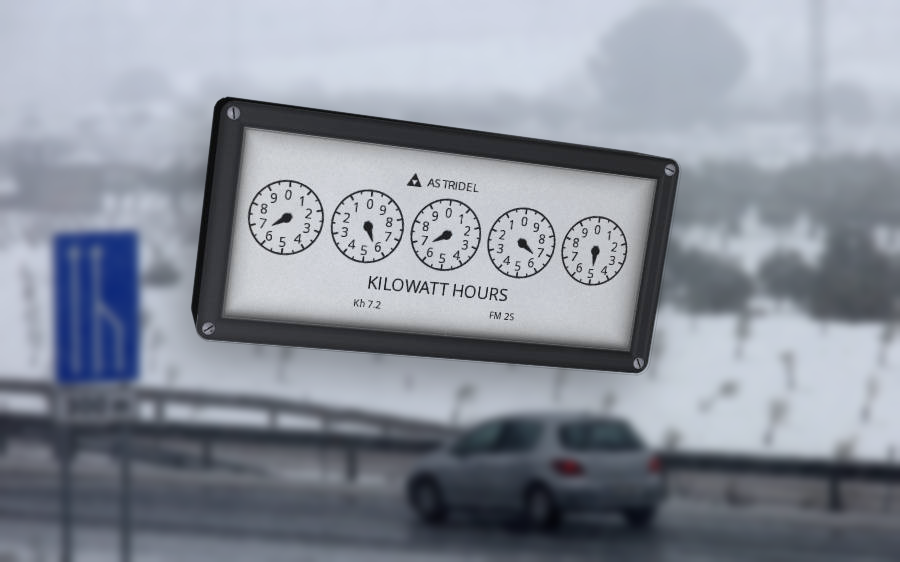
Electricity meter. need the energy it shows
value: 65665 kWh
